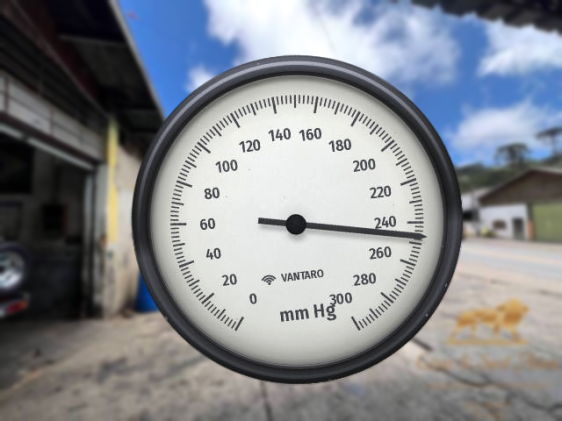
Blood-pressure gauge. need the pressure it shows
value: 246 mmHg
